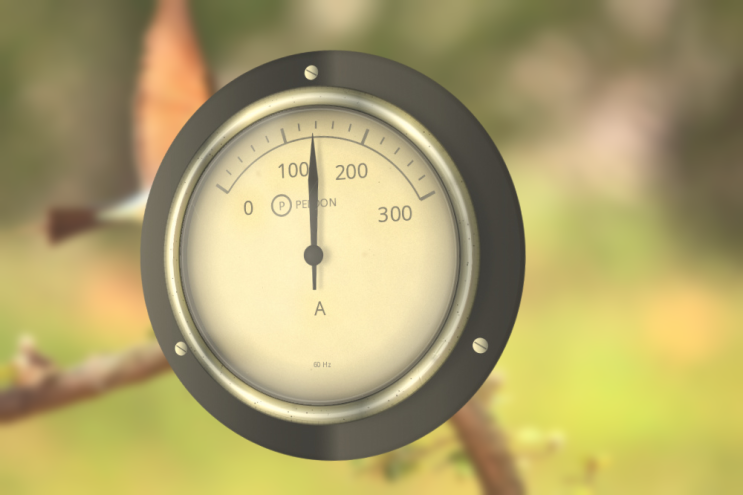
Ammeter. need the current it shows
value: 140 A
